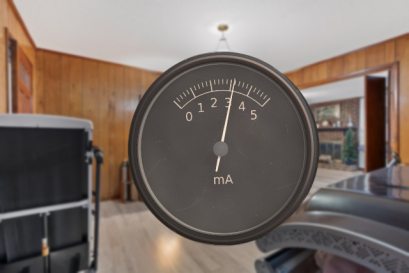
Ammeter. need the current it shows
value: 3.2 mA
